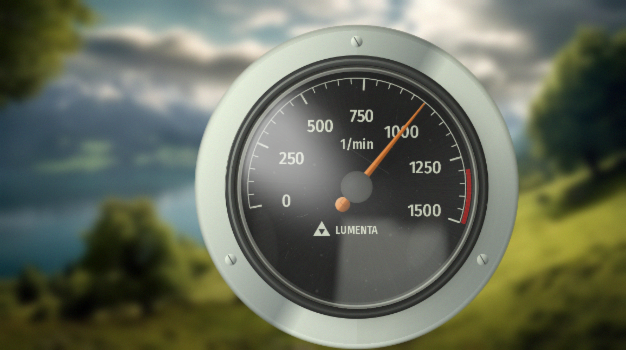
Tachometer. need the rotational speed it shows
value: 1000 rpm
